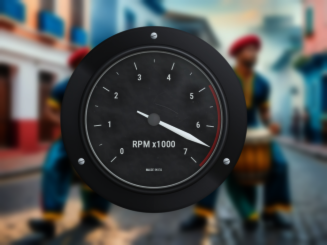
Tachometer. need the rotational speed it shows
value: 6500 rpm
